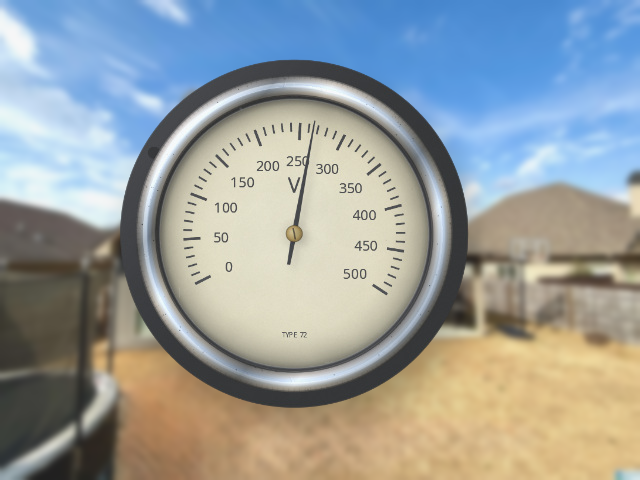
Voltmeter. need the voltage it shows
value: 265 V
